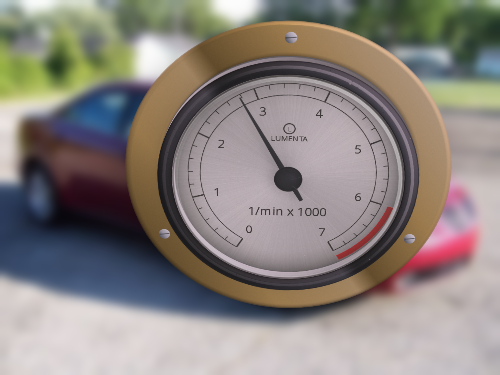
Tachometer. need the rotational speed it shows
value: 2800 rpm
